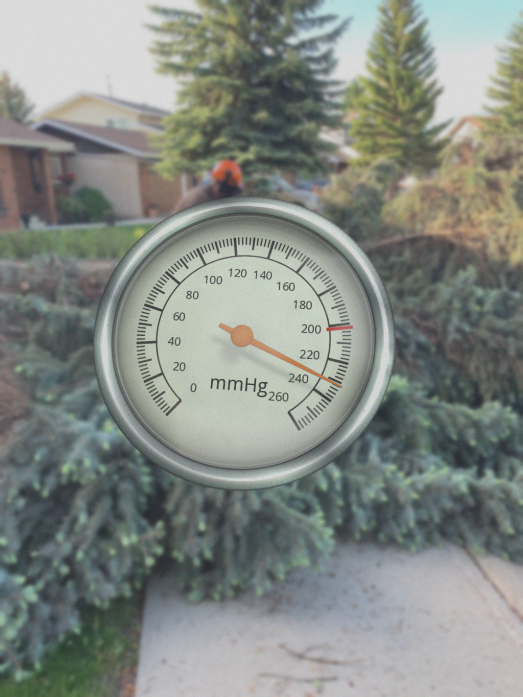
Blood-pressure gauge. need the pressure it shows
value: 232 mmHg
